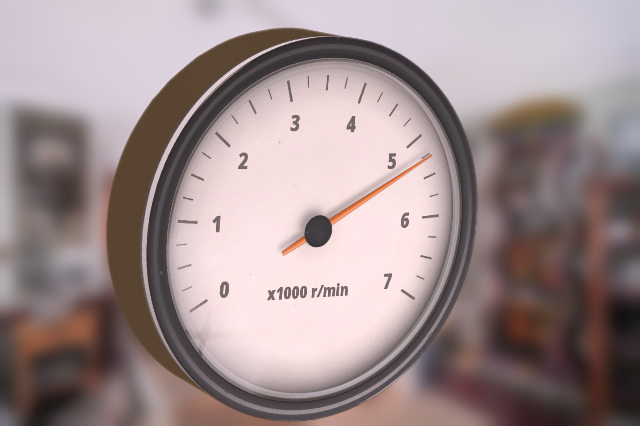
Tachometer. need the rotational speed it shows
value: 5250 rpm
